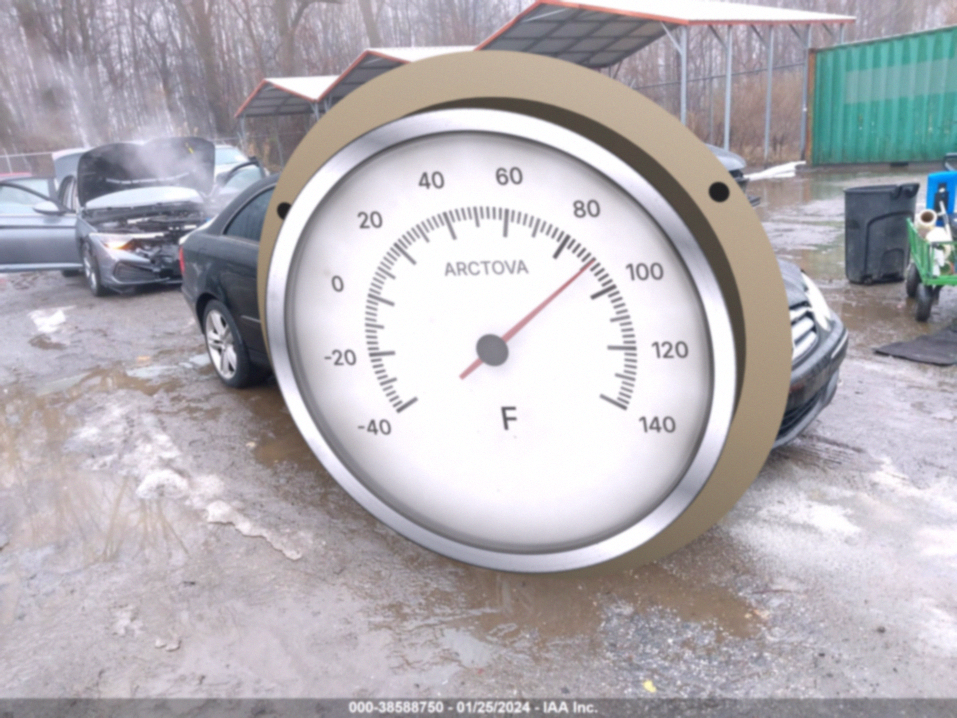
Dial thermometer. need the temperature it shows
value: 90 °F
